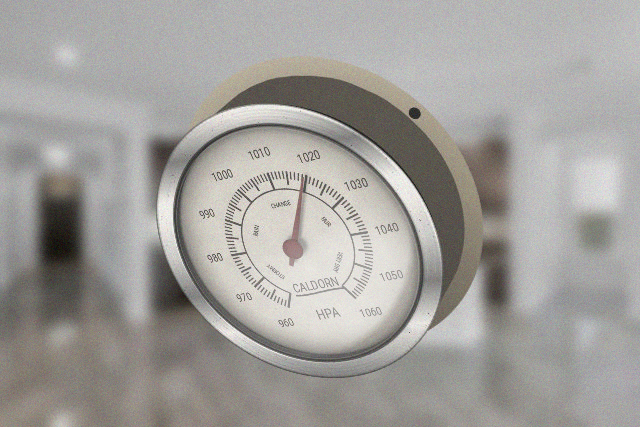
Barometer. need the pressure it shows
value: 1020 hPa
